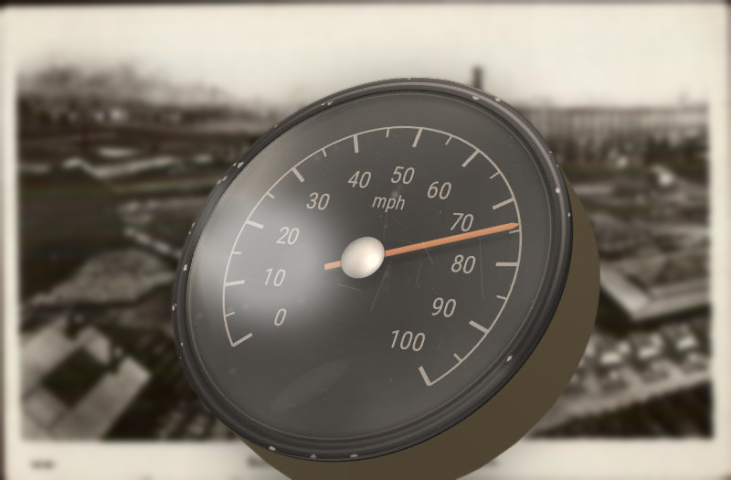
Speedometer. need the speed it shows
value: 75 mph
